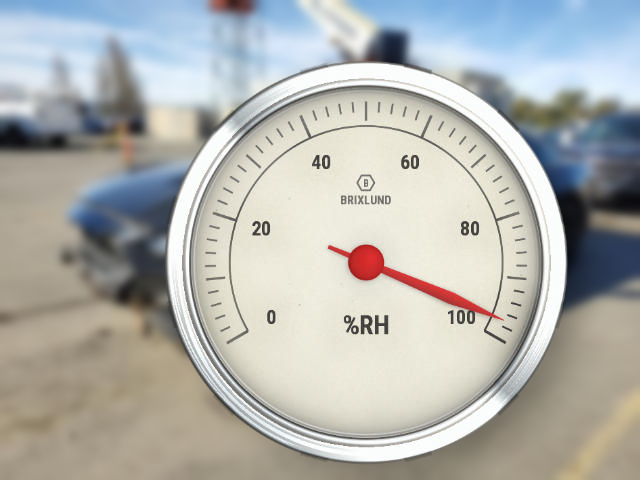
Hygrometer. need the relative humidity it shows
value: 97 %
